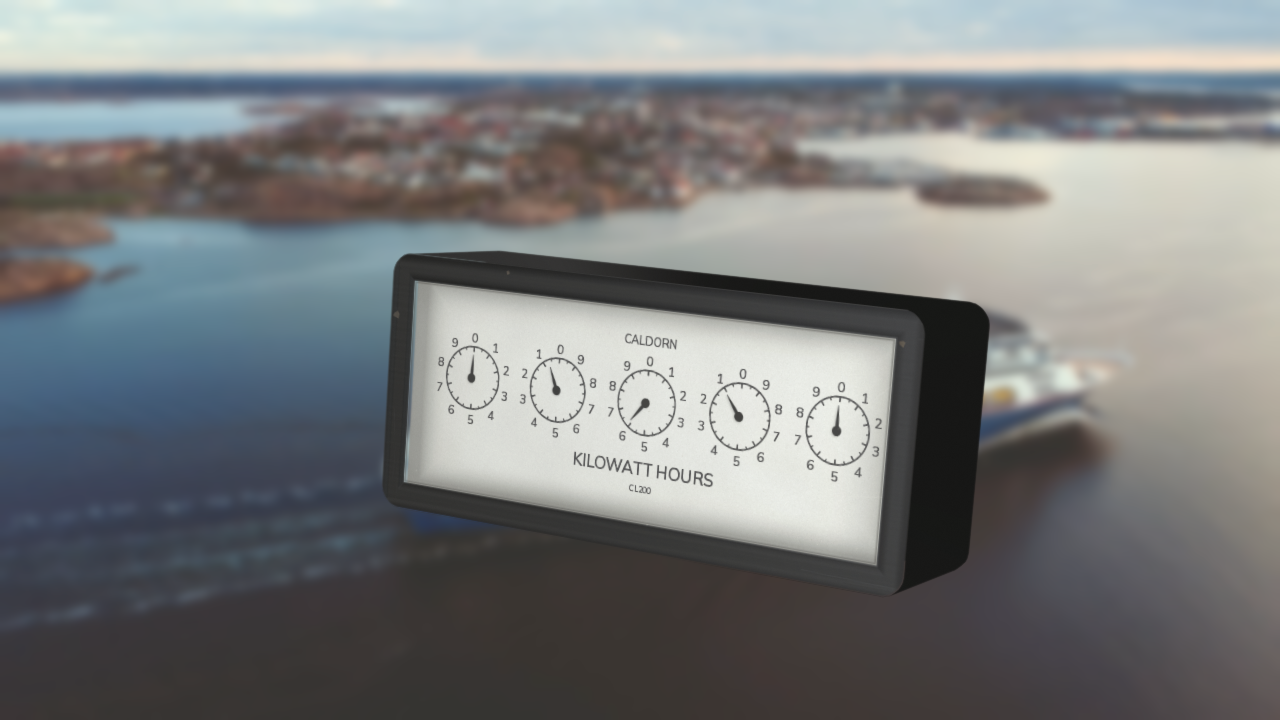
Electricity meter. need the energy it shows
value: 610 kWh
